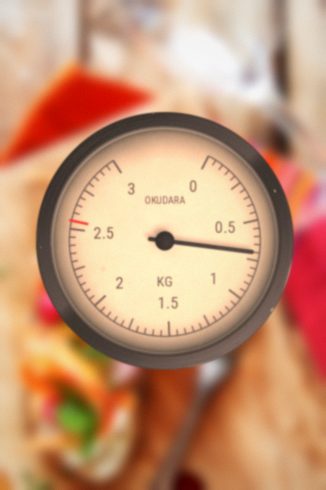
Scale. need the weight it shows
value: 0.7 kg
